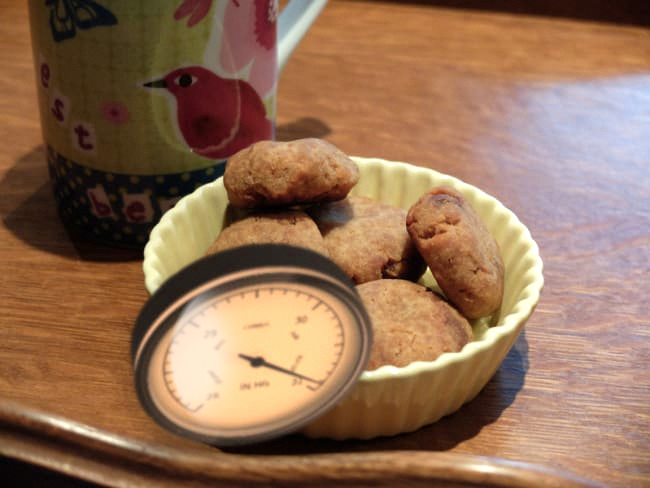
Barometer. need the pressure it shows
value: 30.9 inHg
